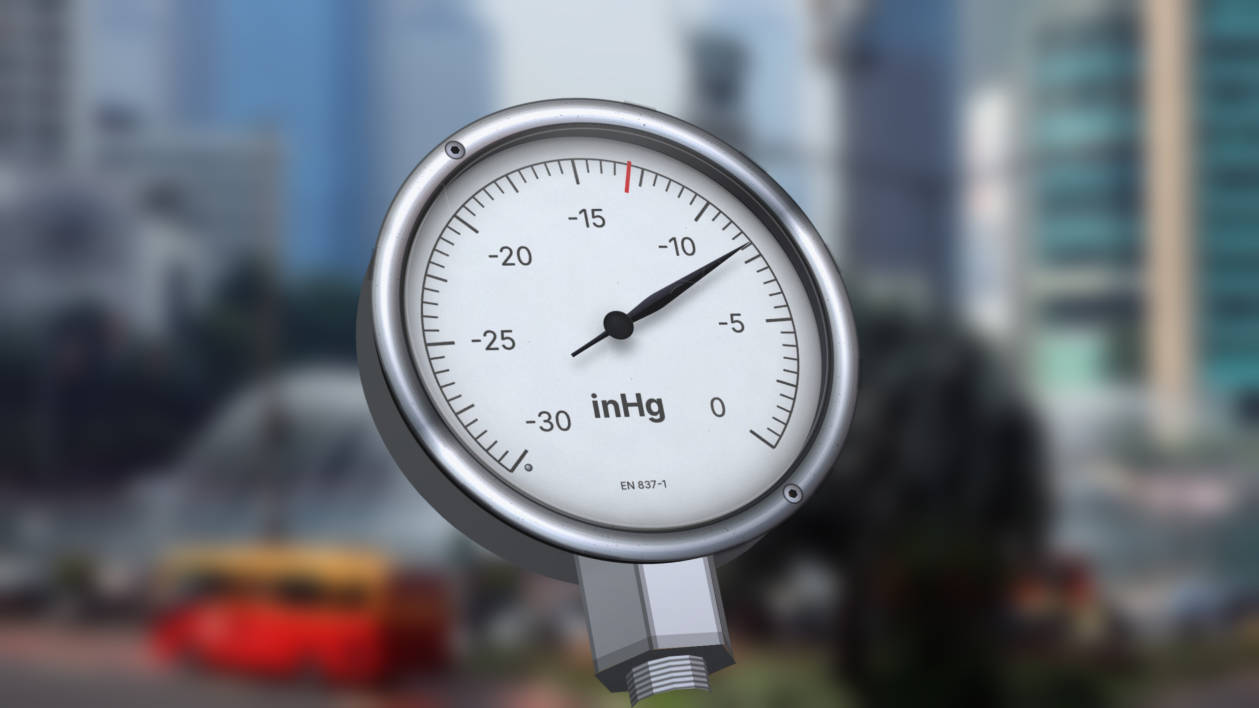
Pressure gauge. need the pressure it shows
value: -8 inHg
